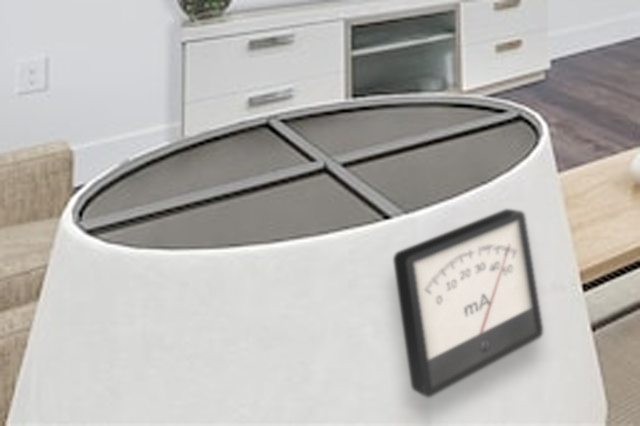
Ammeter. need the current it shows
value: 45 mA
